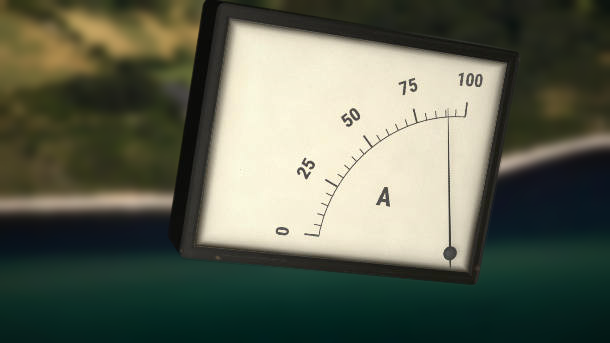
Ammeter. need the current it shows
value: 90 A
